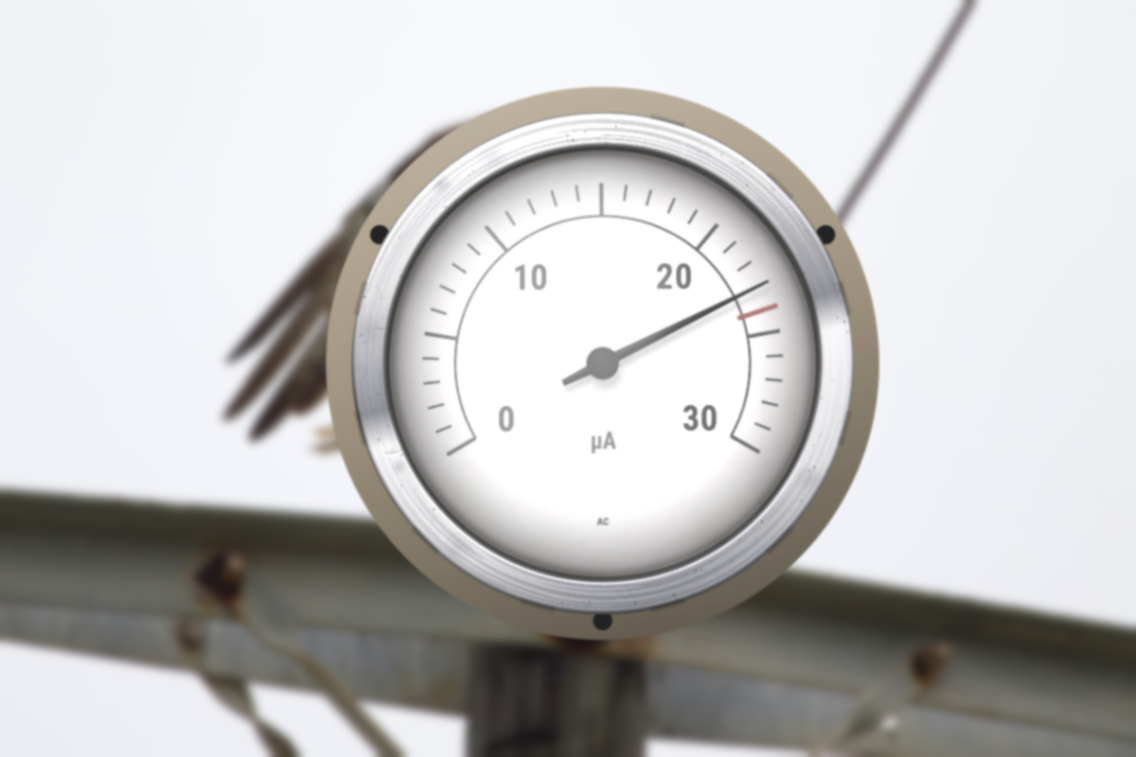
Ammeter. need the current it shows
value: 23 µA
